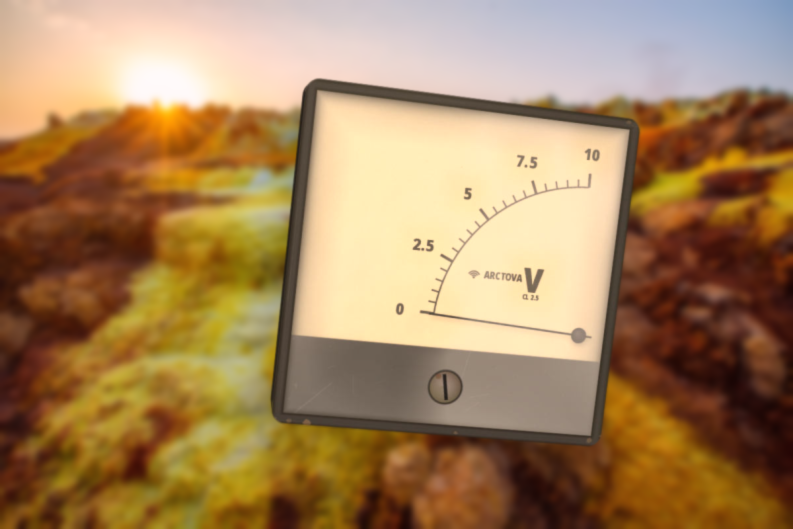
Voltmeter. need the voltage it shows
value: 0 V
